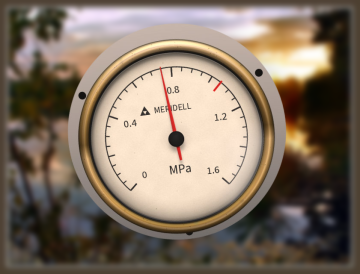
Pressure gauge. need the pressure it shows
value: 0.75 MPa
